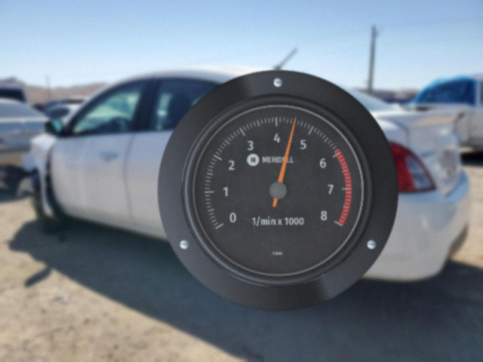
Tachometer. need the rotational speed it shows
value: 4500 rpm
